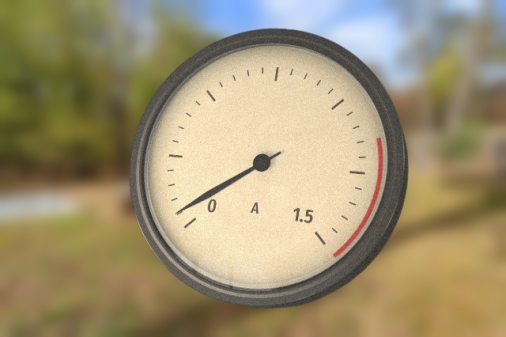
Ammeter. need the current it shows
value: 0.05 A
